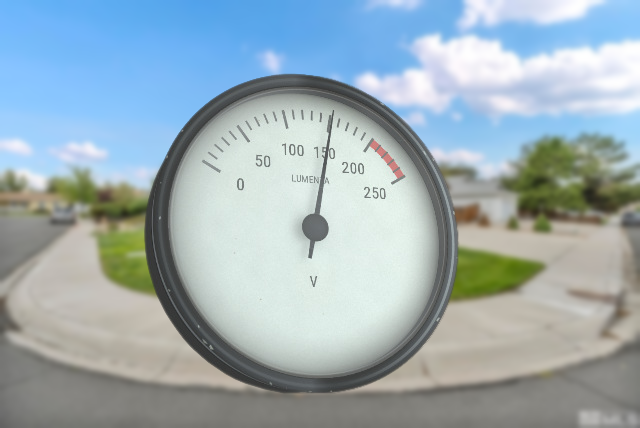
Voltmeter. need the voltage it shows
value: 150 V
